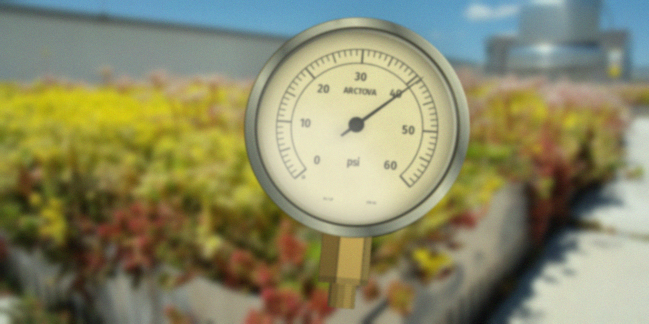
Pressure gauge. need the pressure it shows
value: 41 psi
